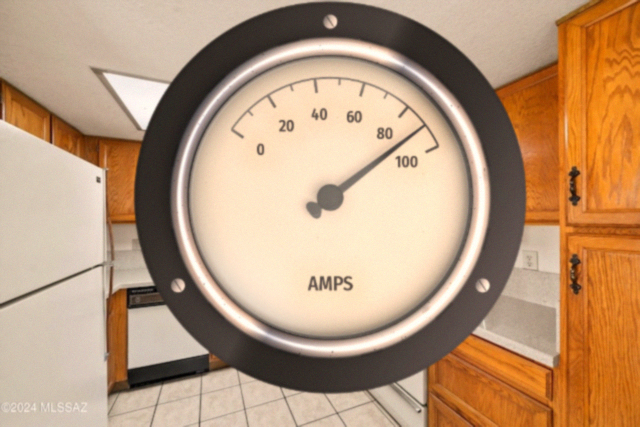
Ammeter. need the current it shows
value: 90 A
